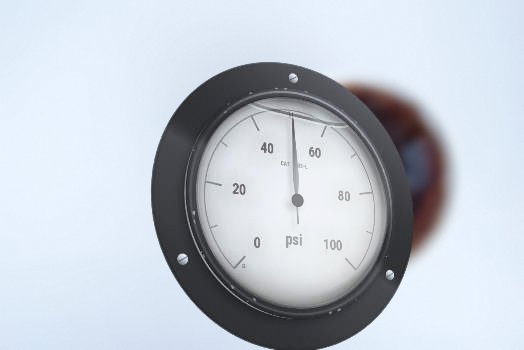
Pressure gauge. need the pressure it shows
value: 50 psi
